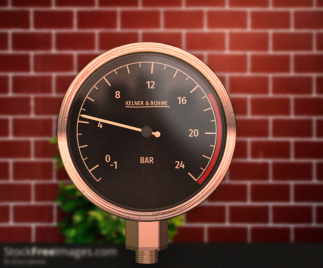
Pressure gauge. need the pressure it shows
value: 4.5 bar
